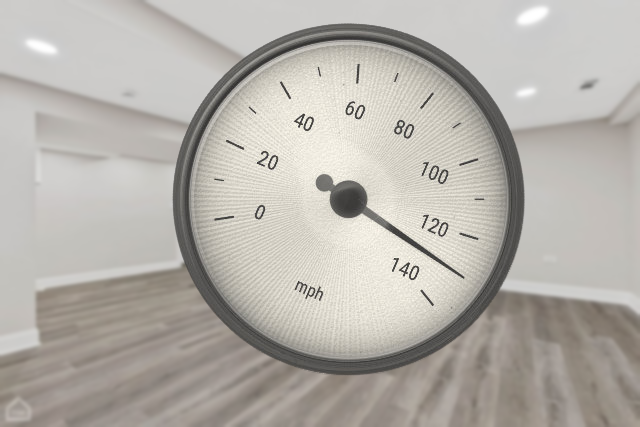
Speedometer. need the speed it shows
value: 130 mph
